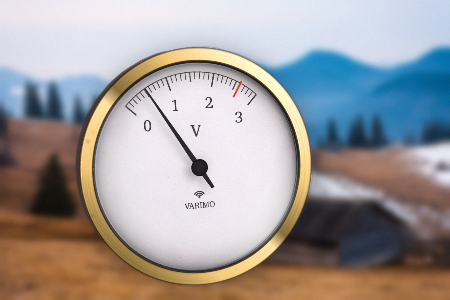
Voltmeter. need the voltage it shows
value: 0.5 V
